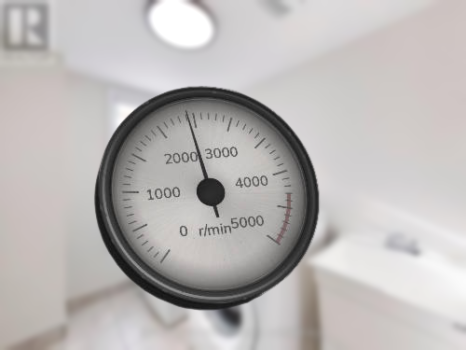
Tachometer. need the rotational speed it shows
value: 2400 rpm
